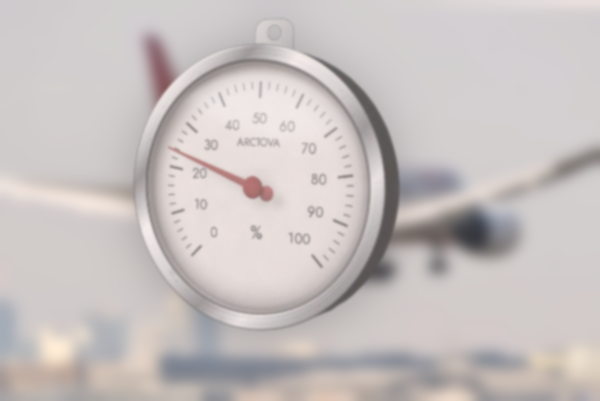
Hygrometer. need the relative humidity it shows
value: 24 %
